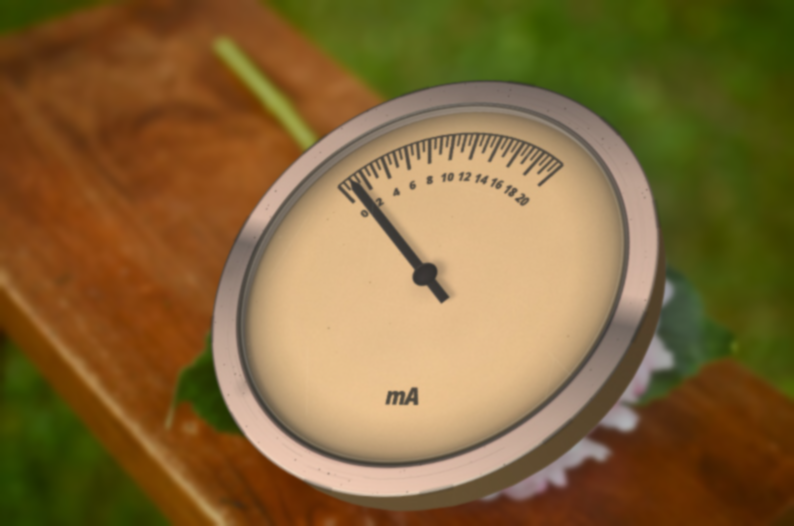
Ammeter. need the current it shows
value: 1 mA
